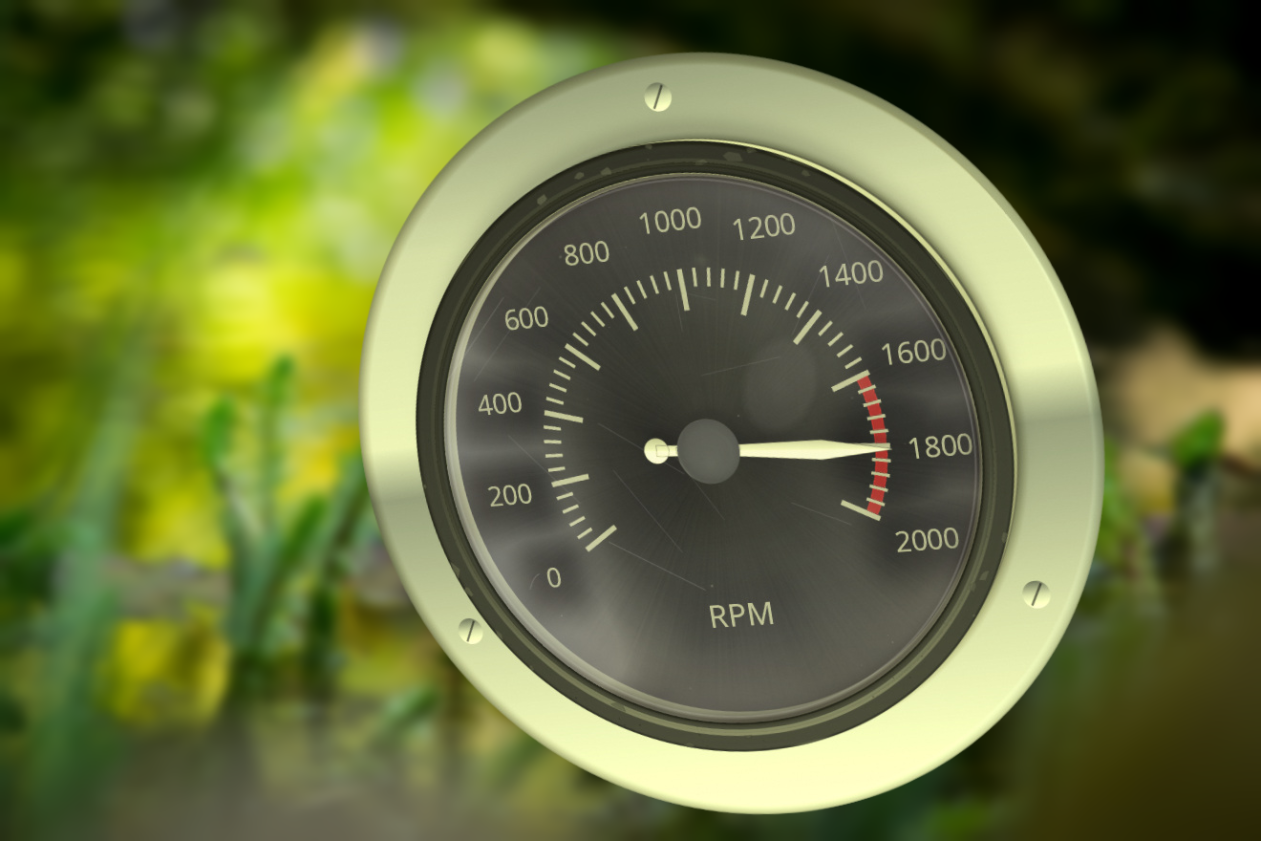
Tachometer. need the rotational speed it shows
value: 1800 rpm
